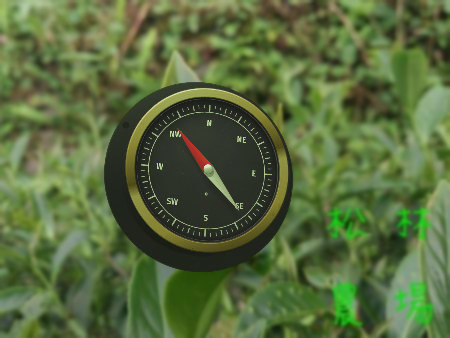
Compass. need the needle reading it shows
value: 320 °
